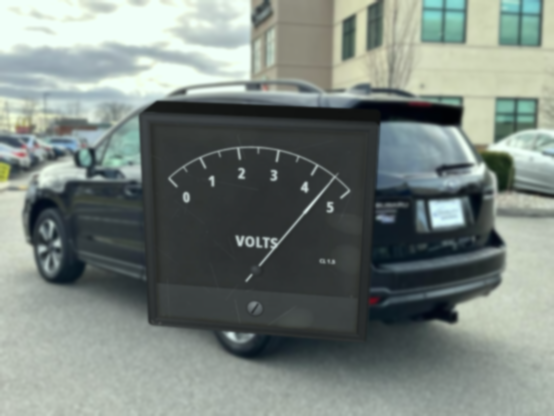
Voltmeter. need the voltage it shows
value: 4.5 V
